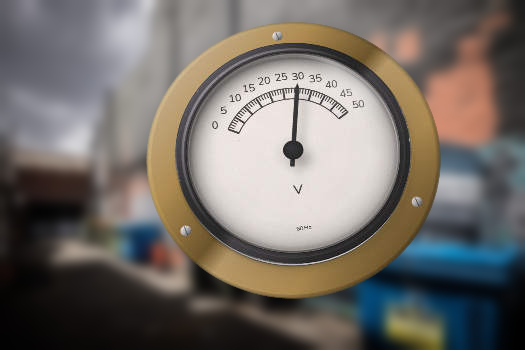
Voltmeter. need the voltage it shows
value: 30 V
